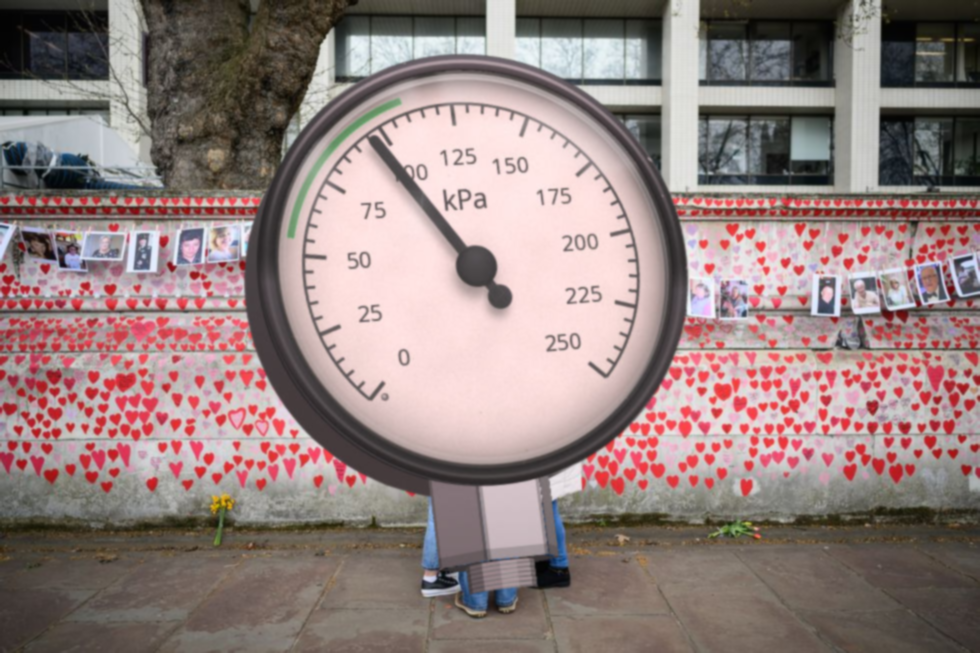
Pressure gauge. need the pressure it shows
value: 95 kPa
